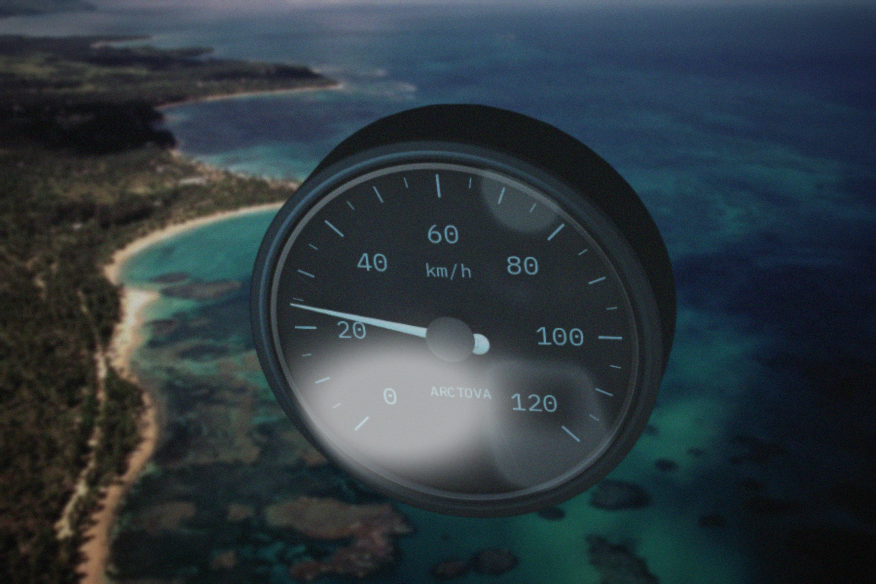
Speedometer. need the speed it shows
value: 25 km/h
